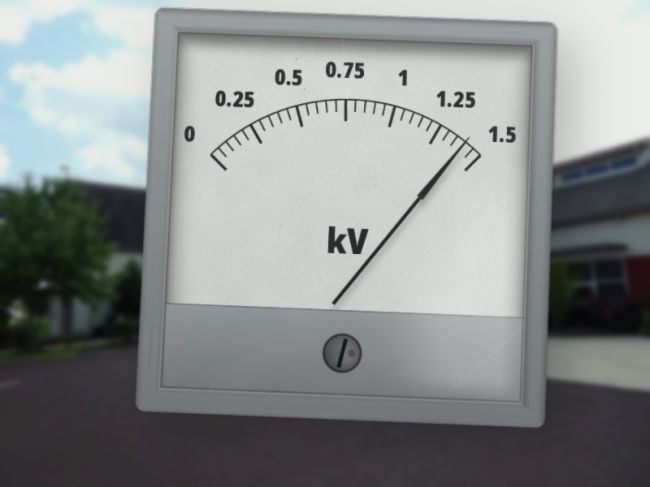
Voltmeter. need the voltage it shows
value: 1.4 kV
